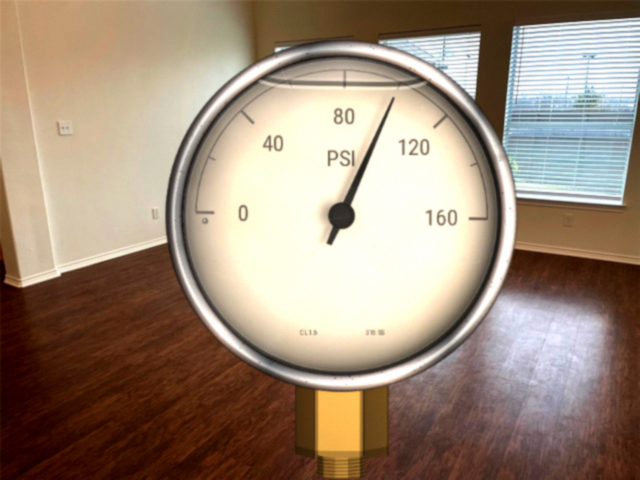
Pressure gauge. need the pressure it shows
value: 100 psi
